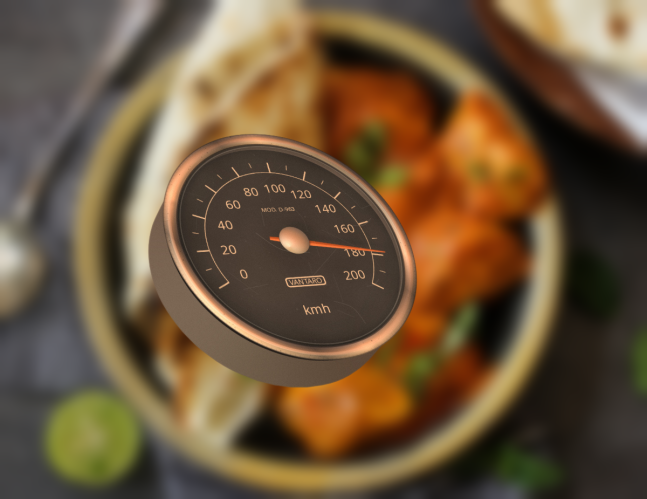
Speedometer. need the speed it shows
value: 180 km/h
